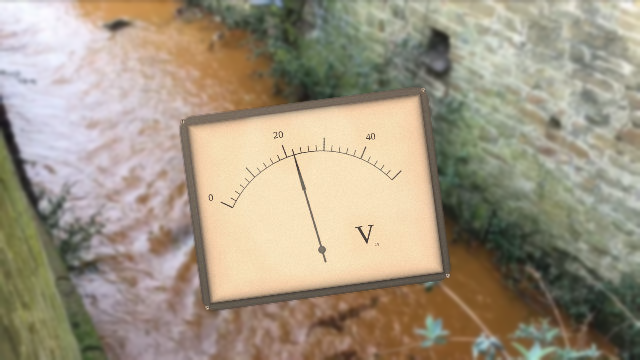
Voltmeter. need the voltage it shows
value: 22 V
